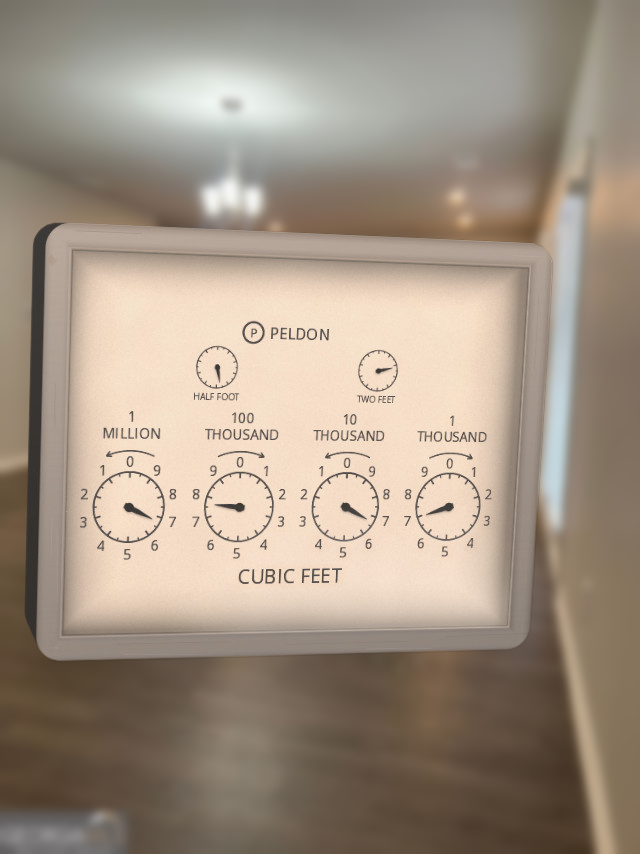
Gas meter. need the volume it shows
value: 676700 ft³
